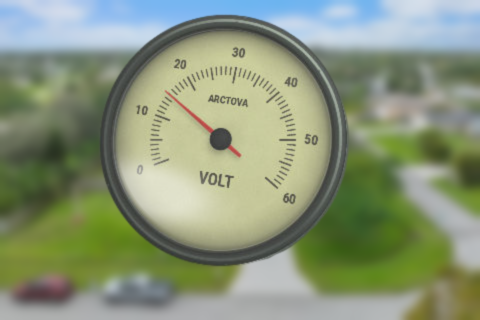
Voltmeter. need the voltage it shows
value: 15 V
